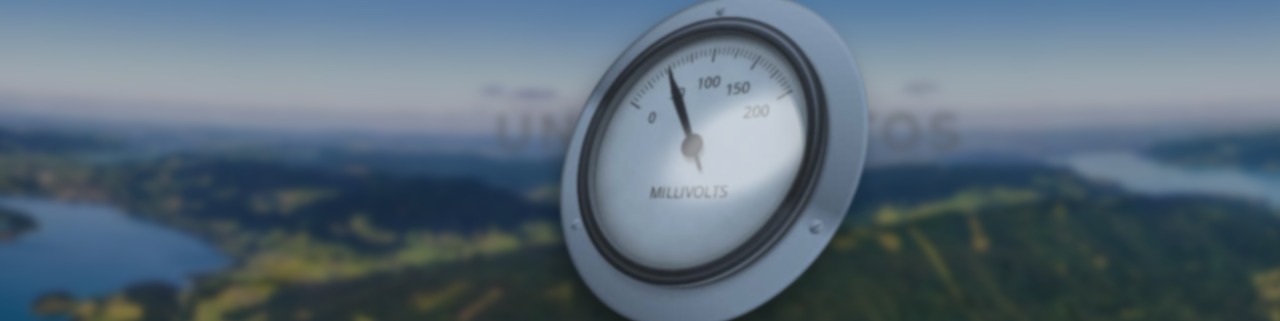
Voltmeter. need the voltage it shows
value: 50 mV
